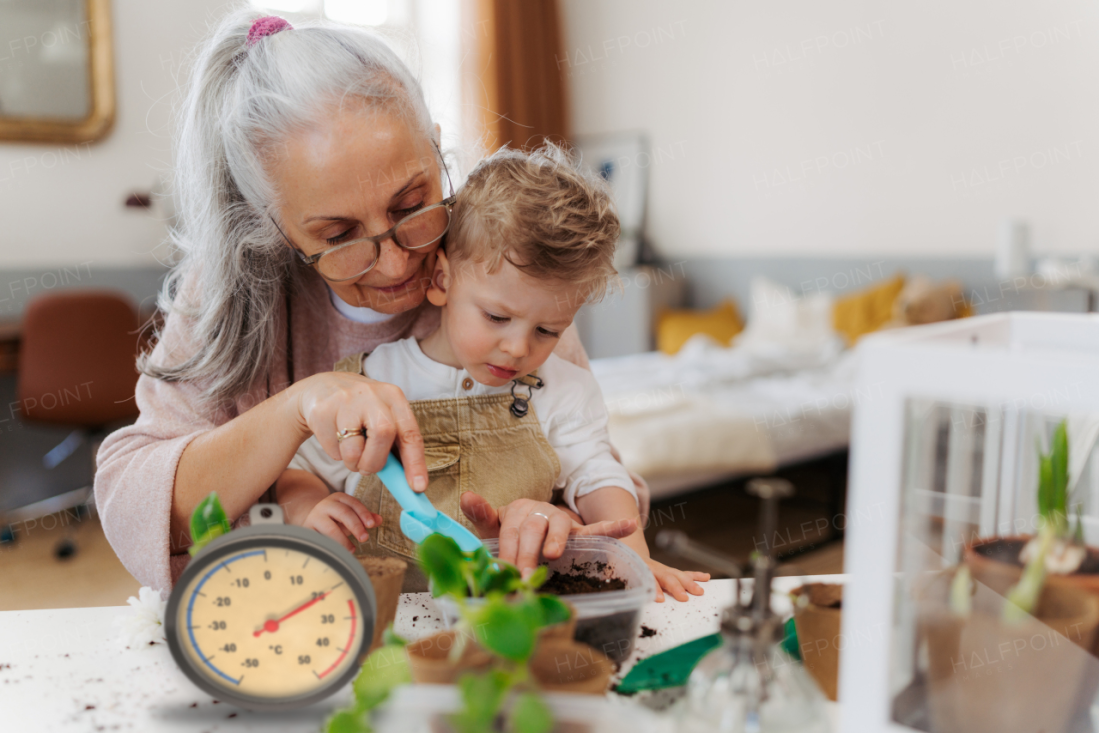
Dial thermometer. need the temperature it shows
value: 20 °C
